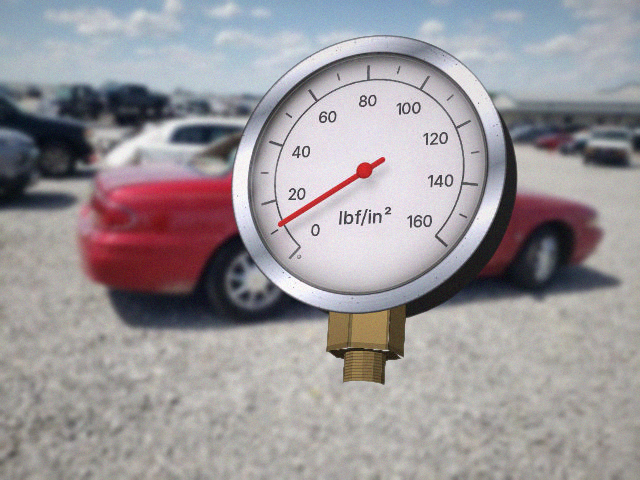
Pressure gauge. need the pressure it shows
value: 10 psi
